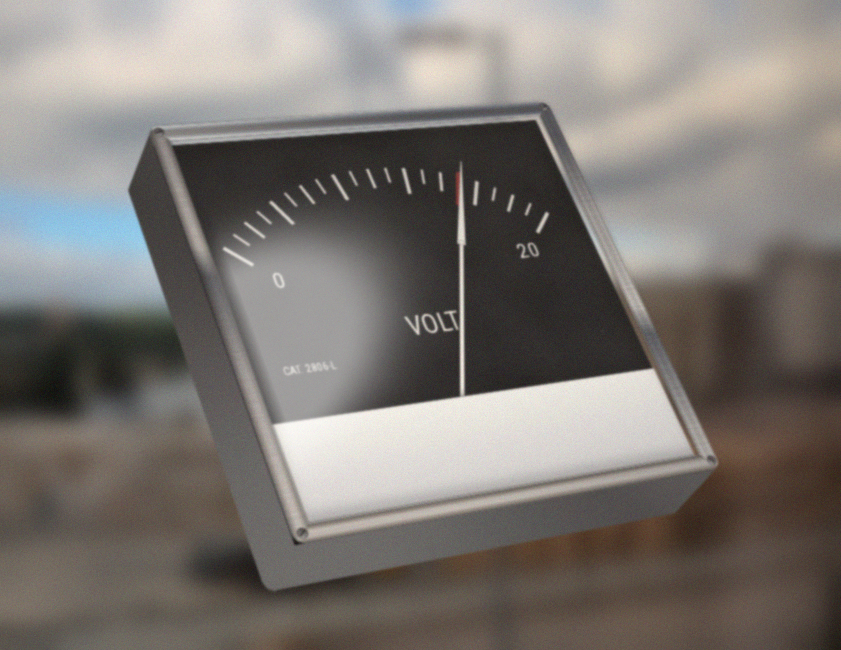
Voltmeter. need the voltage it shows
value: 15 V
